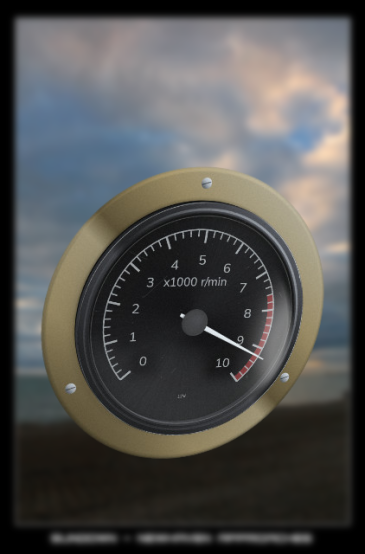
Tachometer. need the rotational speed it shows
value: 9200 rpm
